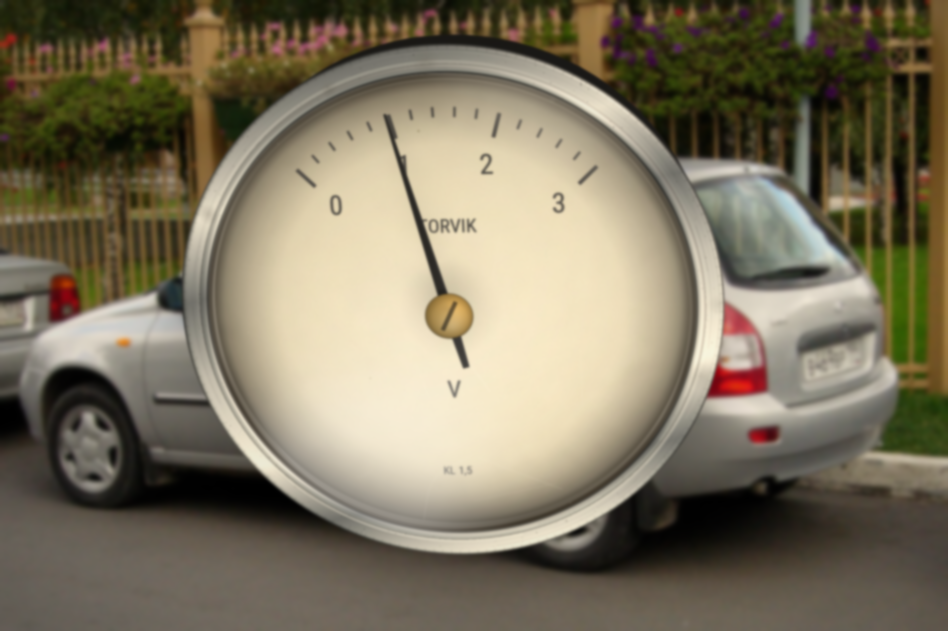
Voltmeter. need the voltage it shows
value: 1 V
